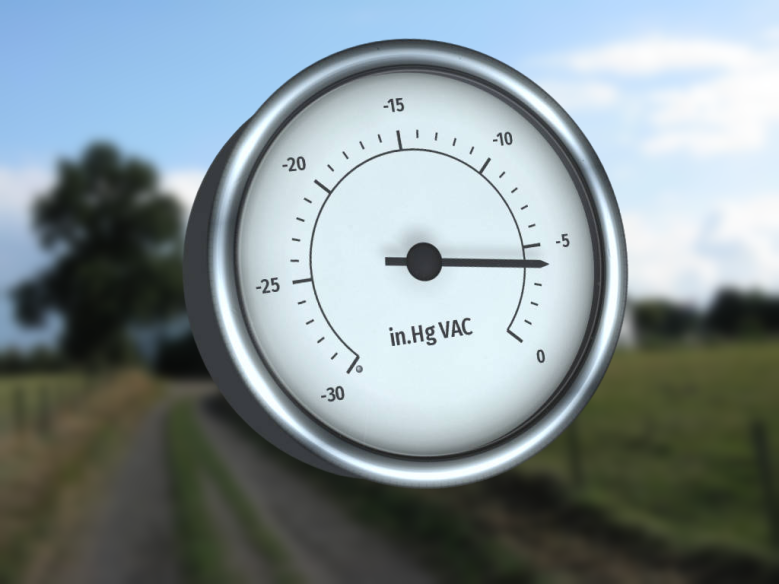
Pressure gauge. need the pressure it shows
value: -4 inHg
